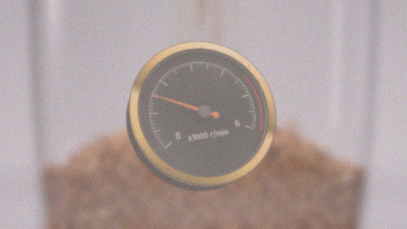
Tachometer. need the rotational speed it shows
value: 1500 rpm
